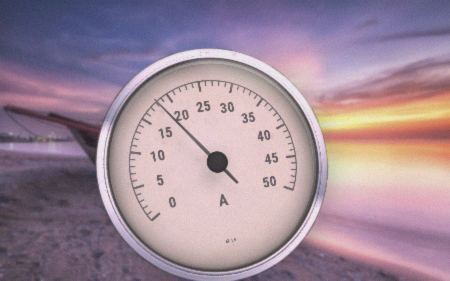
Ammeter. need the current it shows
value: 18 A
